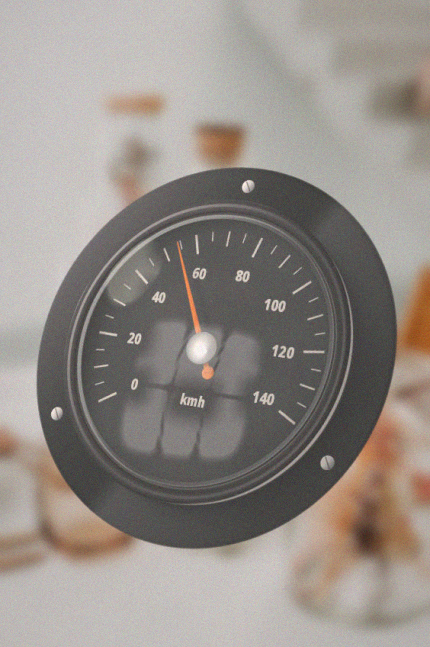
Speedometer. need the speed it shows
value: 55 km/h
